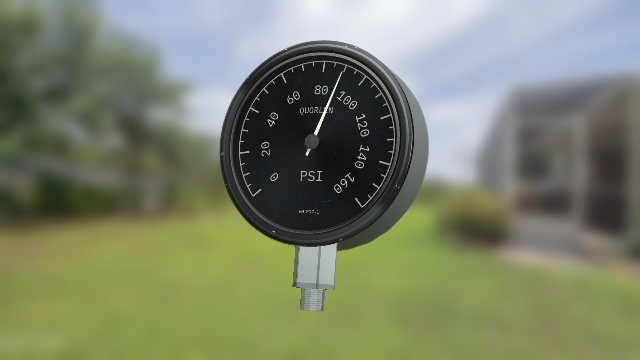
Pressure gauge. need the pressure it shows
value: 90 psi
